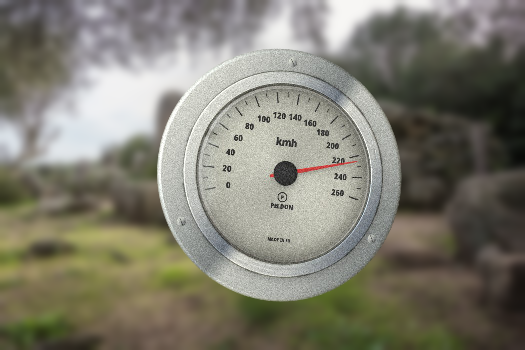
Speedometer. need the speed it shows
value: 225 km/h
